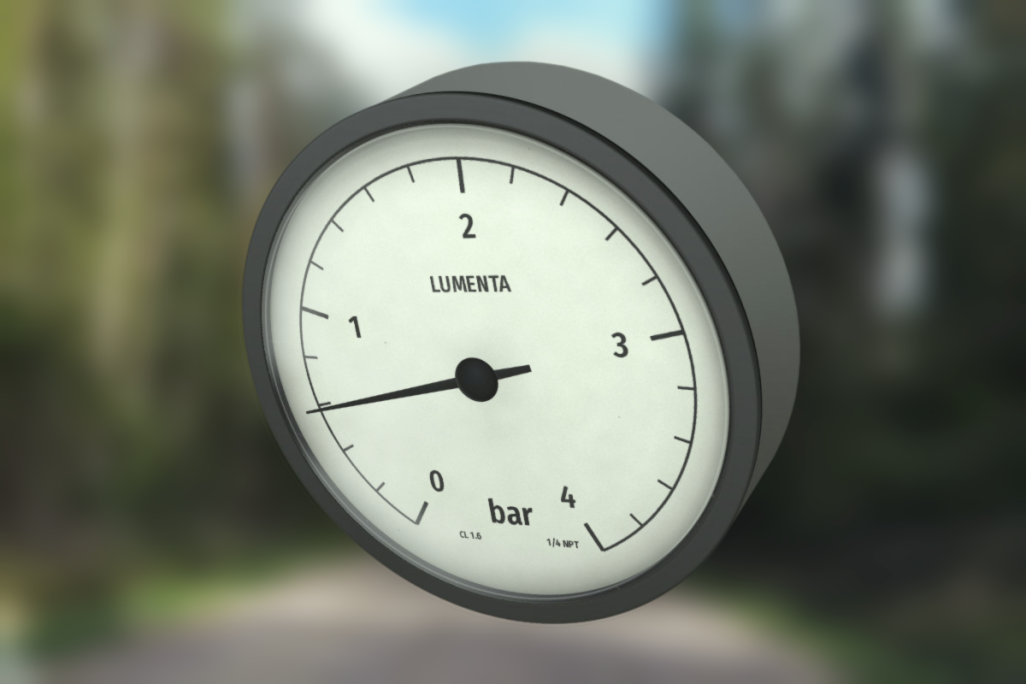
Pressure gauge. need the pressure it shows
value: 0.6 bar
